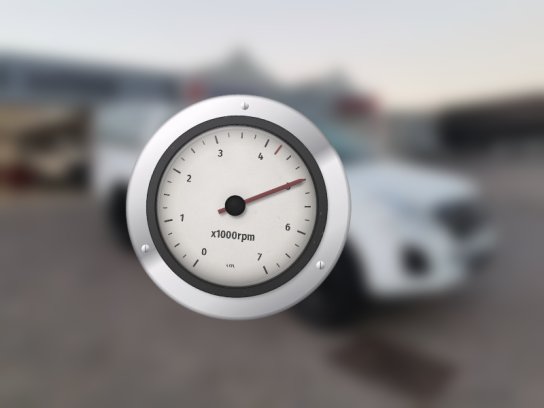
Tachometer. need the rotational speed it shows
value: 5000 rpm
